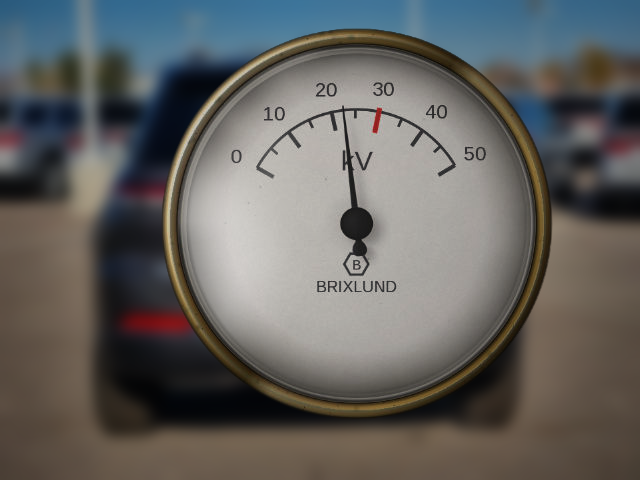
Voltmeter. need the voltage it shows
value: 22.5 kV
